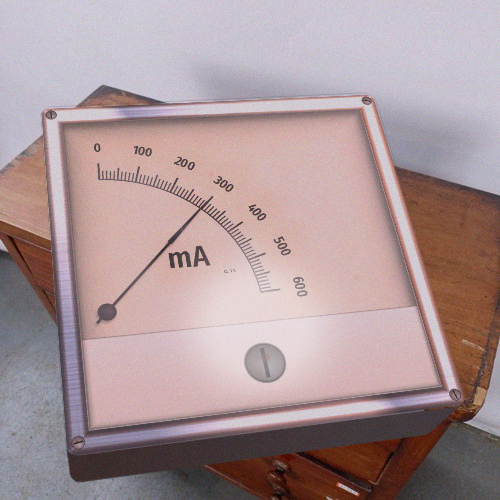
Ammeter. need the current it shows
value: 300 mA
